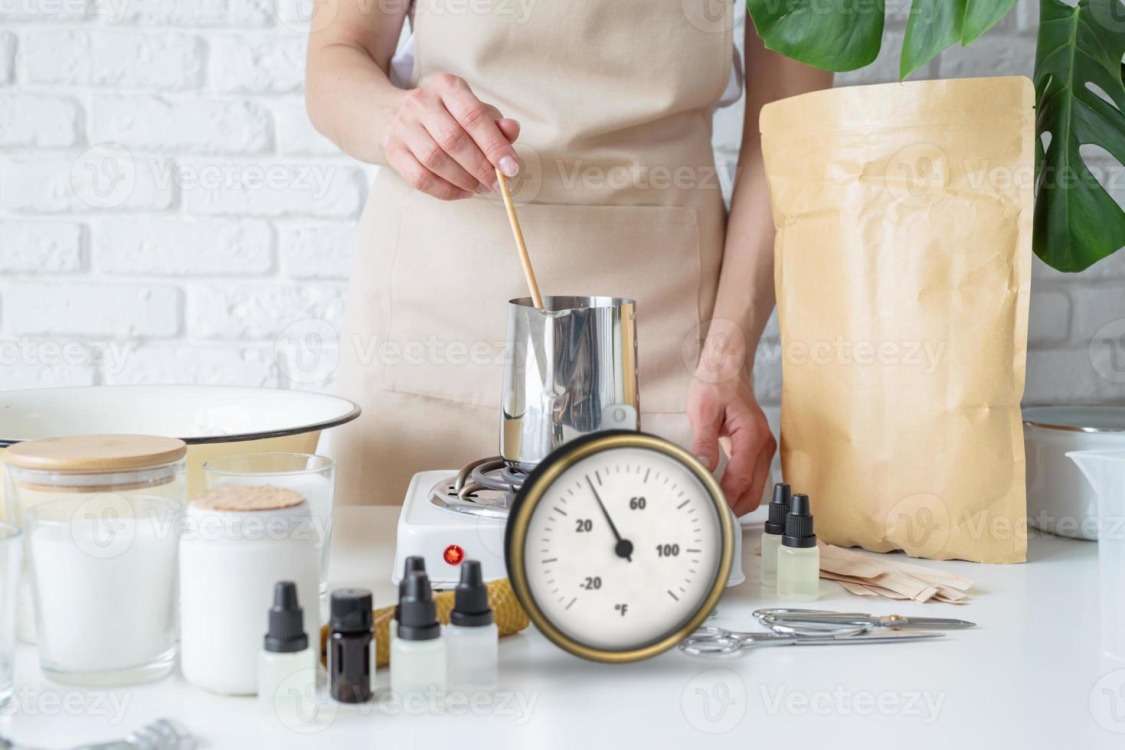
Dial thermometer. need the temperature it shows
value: 36 °F
